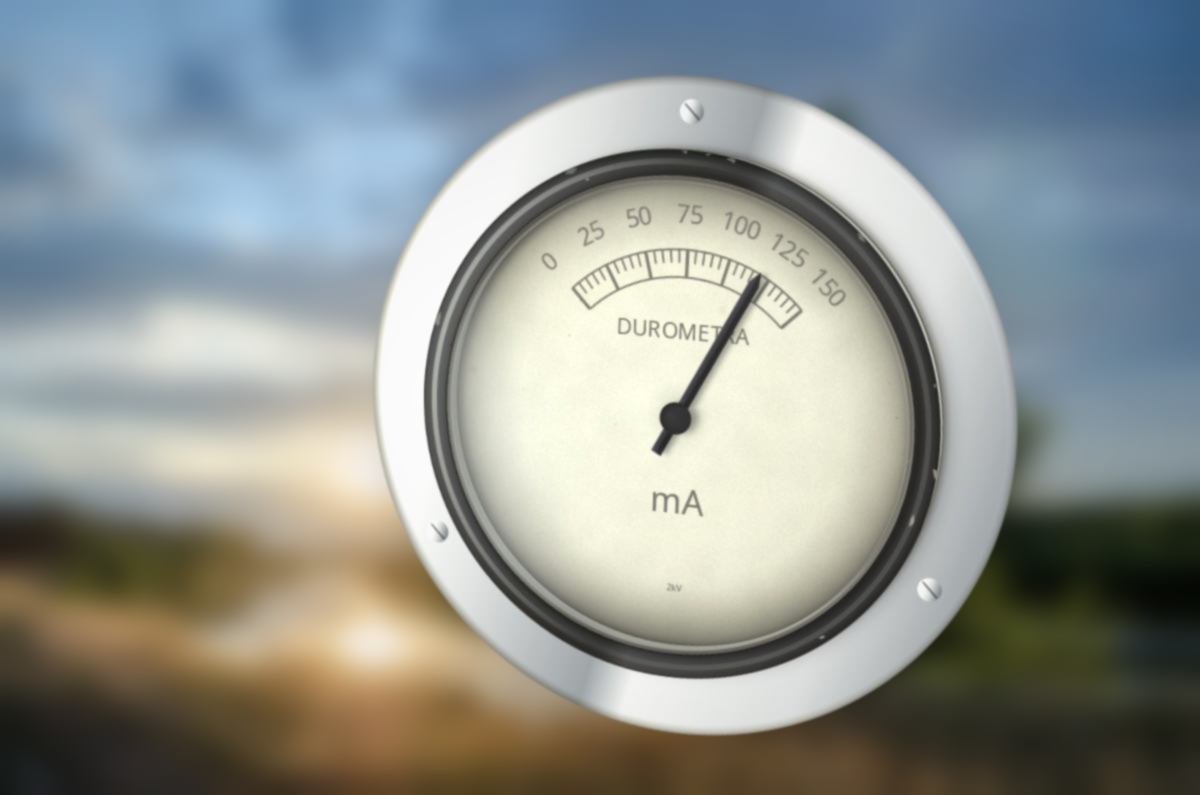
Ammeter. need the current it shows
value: 120 mA
